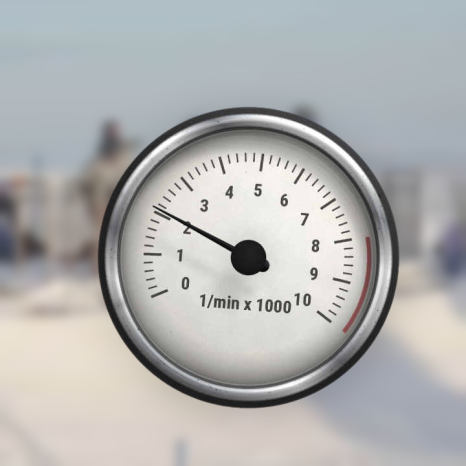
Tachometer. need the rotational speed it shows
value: 2100 rpm
